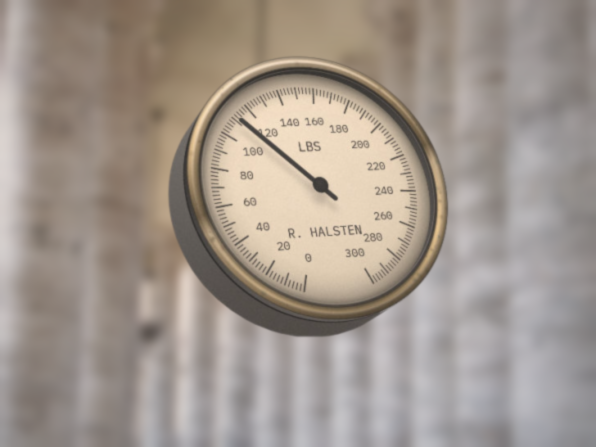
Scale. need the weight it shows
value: 110 lb
